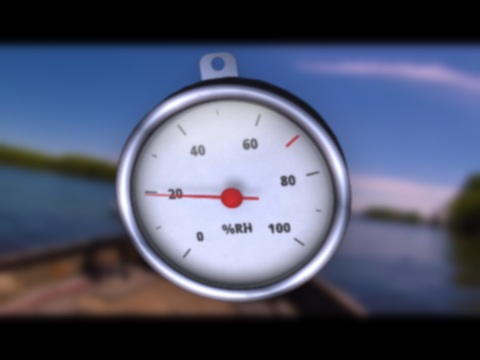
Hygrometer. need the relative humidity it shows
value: 20 %
